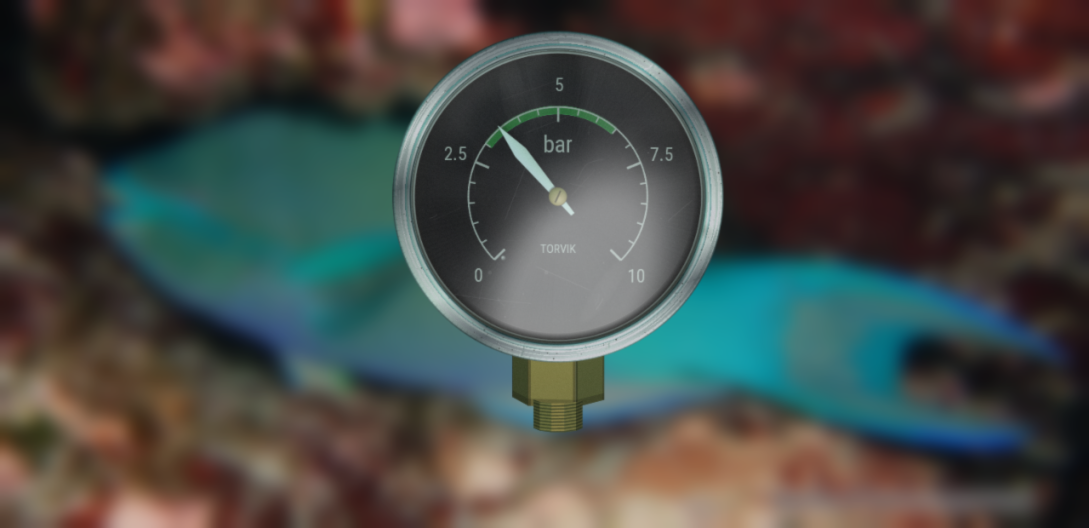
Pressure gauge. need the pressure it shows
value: 3.5 bar
